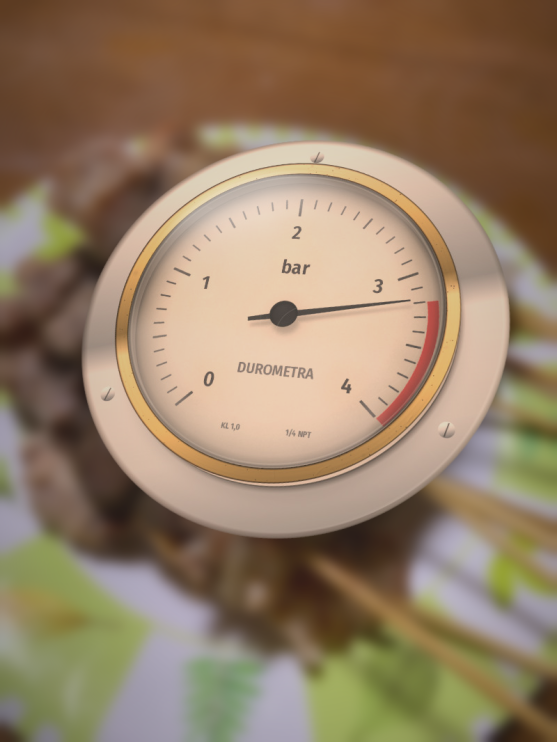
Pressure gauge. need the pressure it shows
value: 3.2 bar
